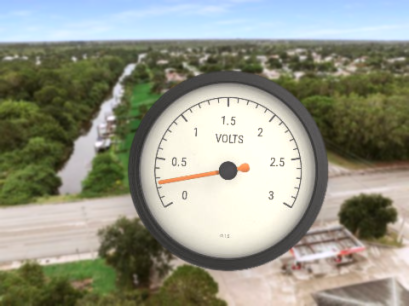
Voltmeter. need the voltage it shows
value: 0.25 V
